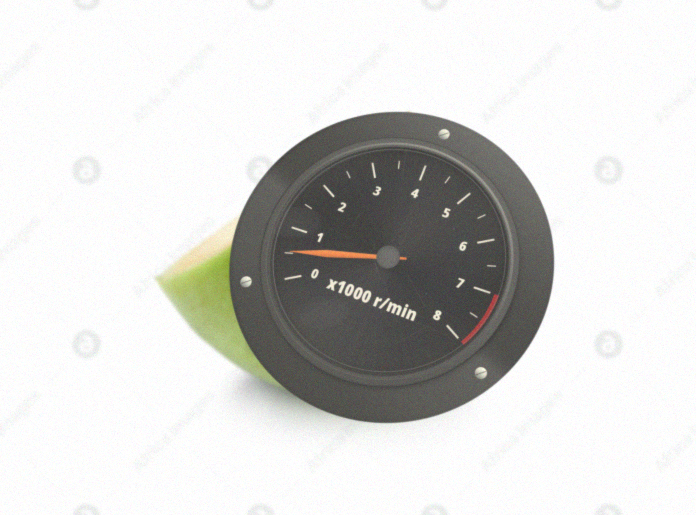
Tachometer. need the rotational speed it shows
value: 500 rpm
